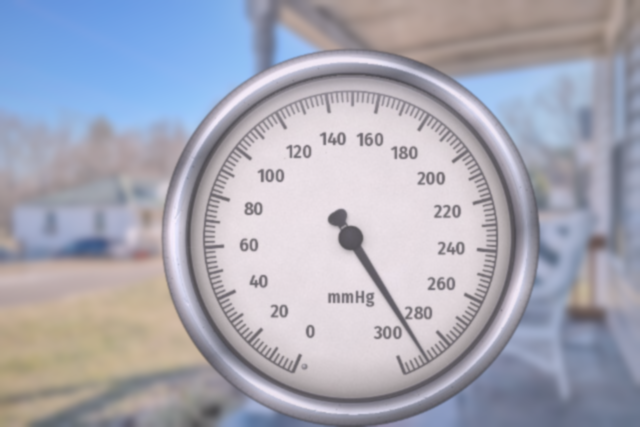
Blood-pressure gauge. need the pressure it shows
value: 290 mmHg
